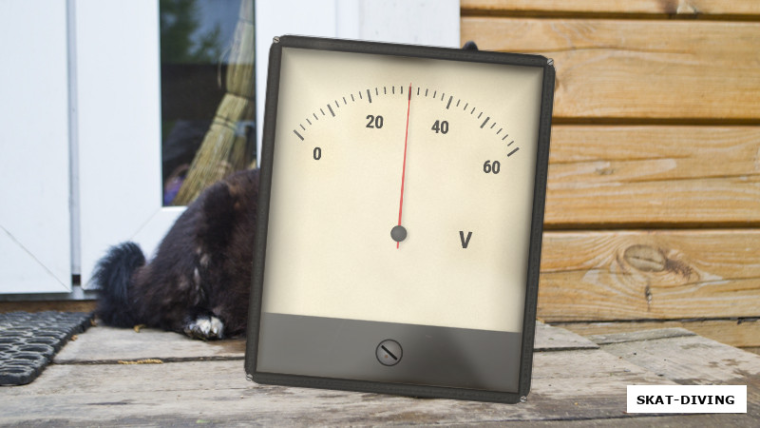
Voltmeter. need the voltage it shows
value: 30 V
